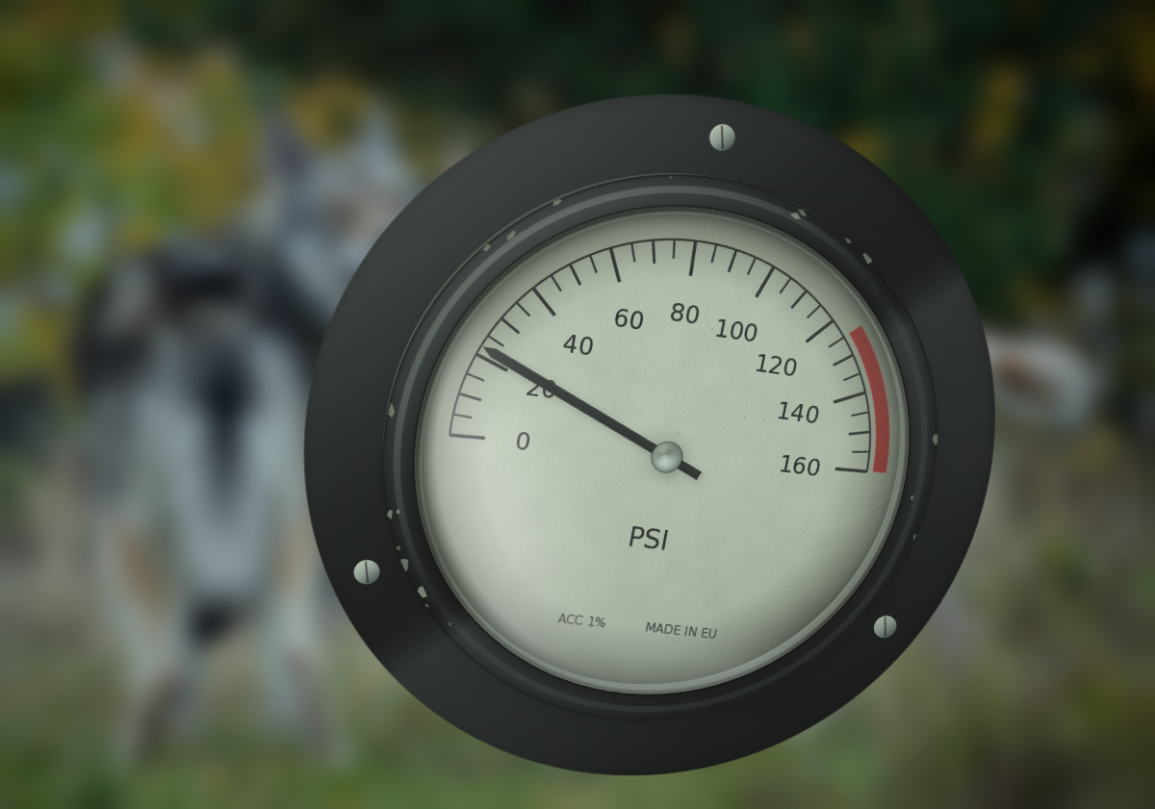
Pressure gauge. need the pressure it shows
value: 22.5 psi
